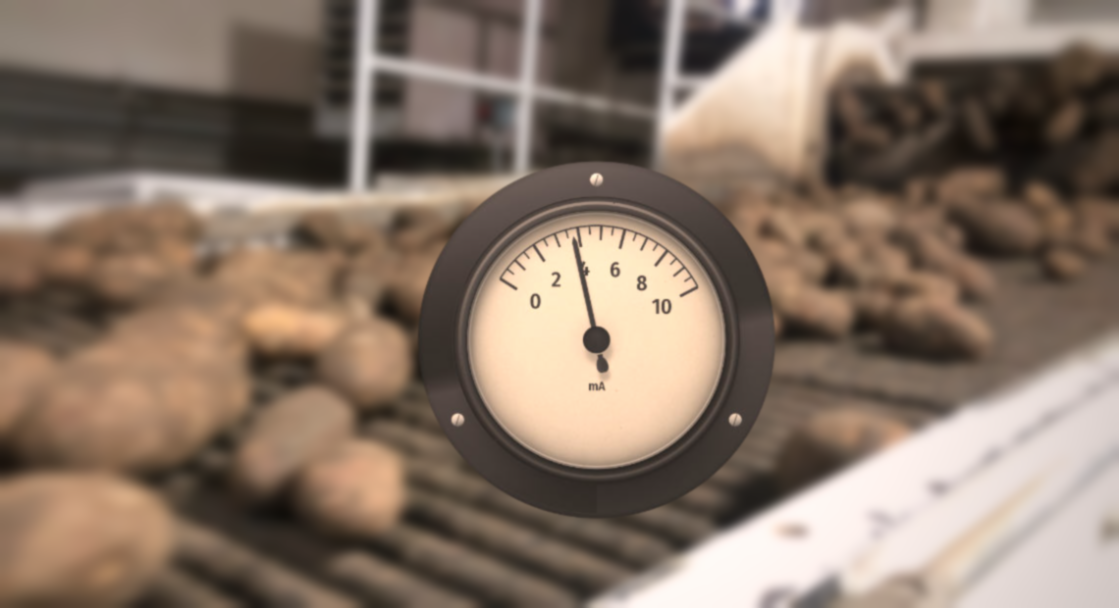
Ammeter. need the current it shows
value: 3.75 mA
